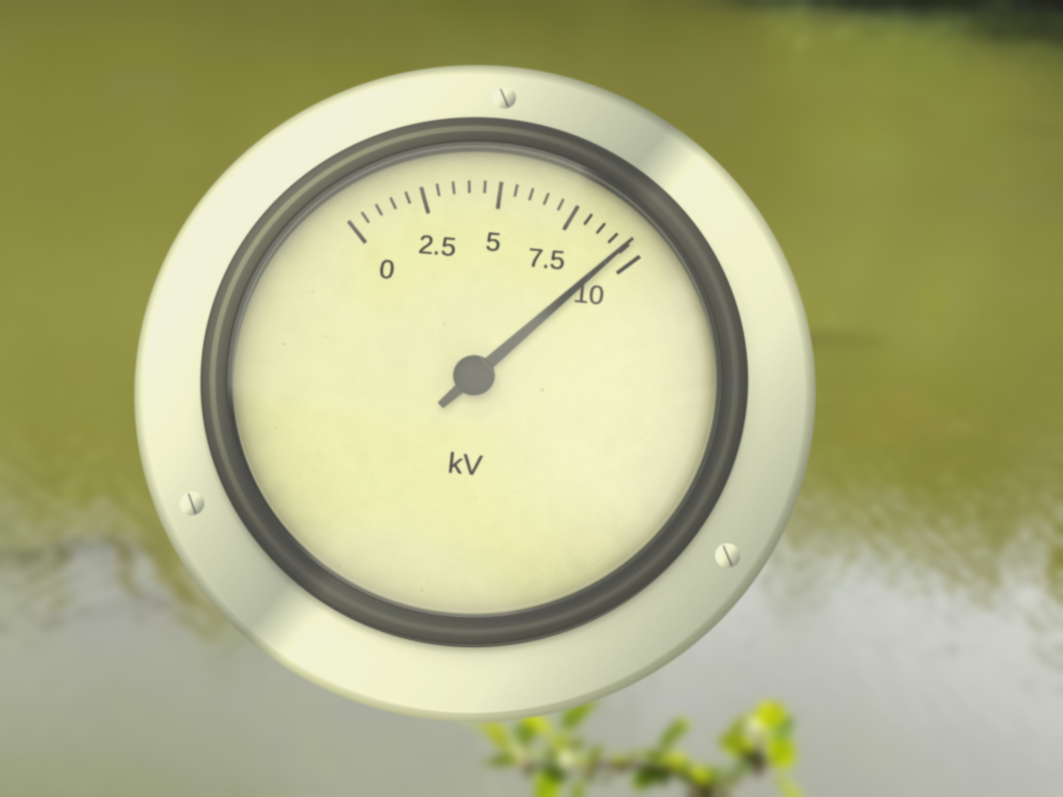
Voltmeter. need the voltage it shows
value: 9.5 kV
